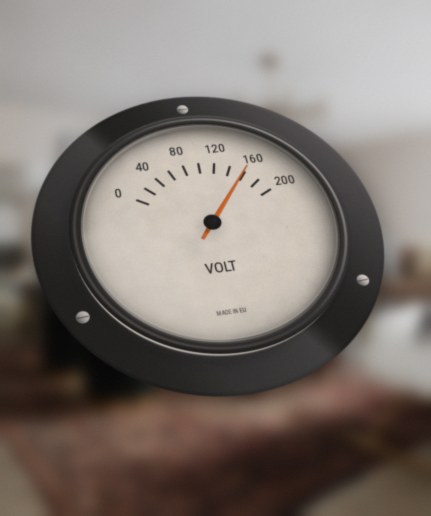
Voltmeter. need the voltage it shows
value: 160 V
